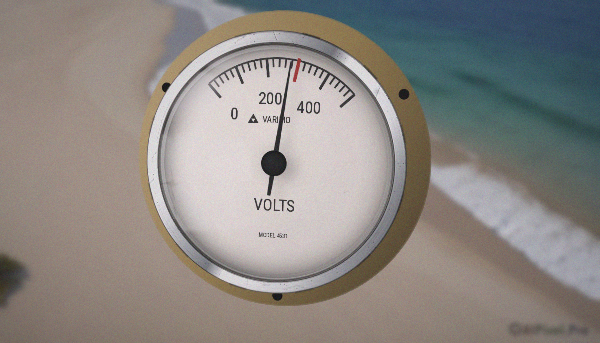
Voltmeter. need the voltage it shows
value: 280 V
